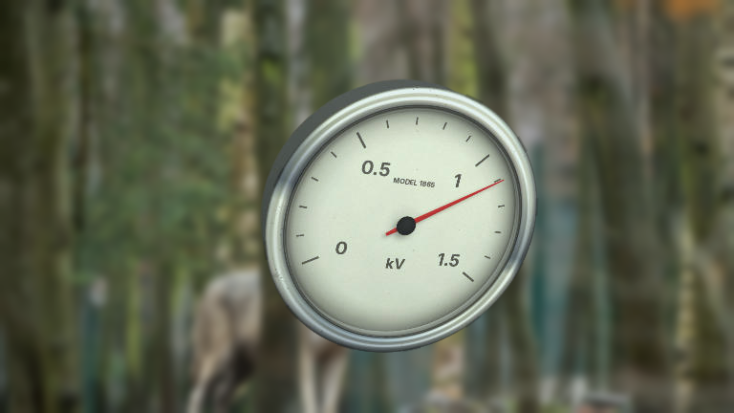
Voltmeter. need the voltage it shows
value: 1.1 kV
